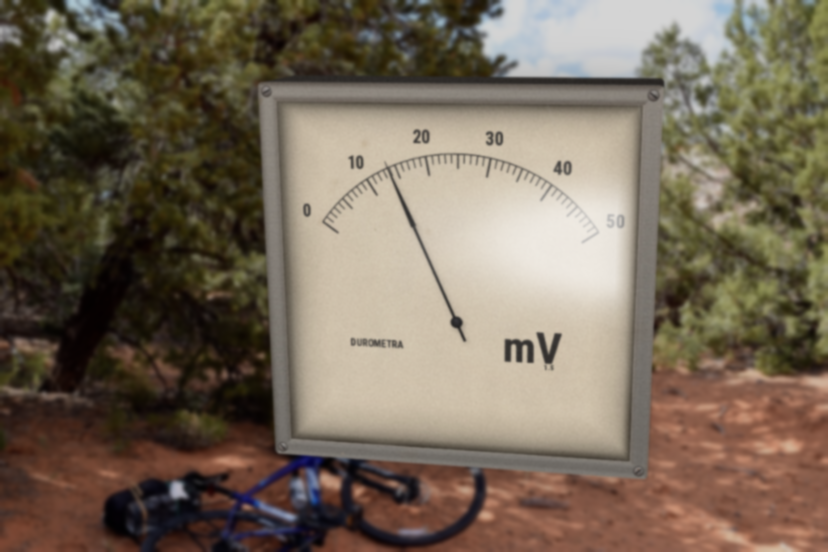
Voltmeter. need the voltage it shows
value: 14 mV
